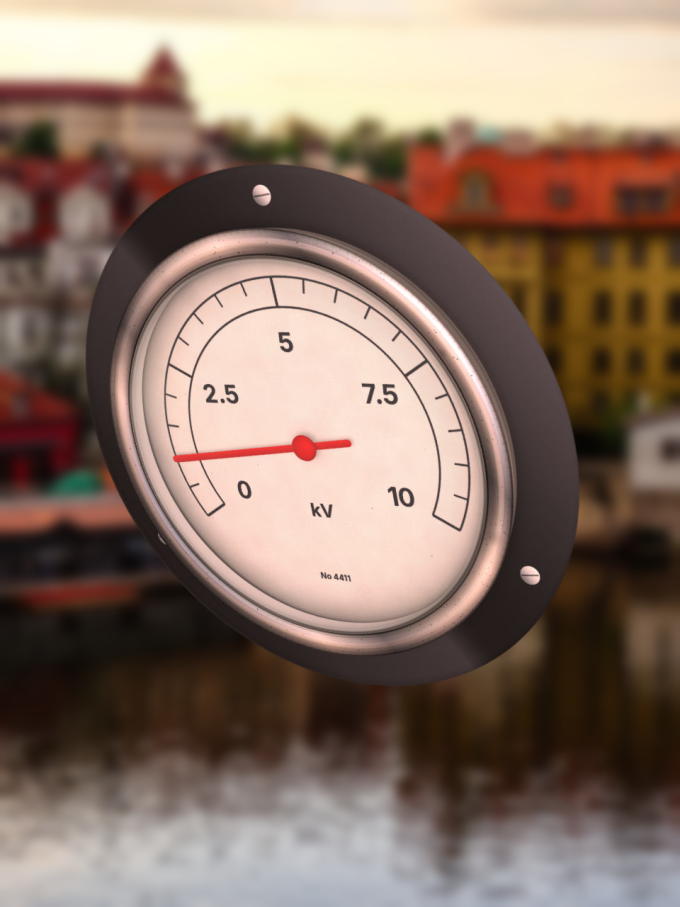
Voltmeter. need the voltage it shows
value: 1 kV
